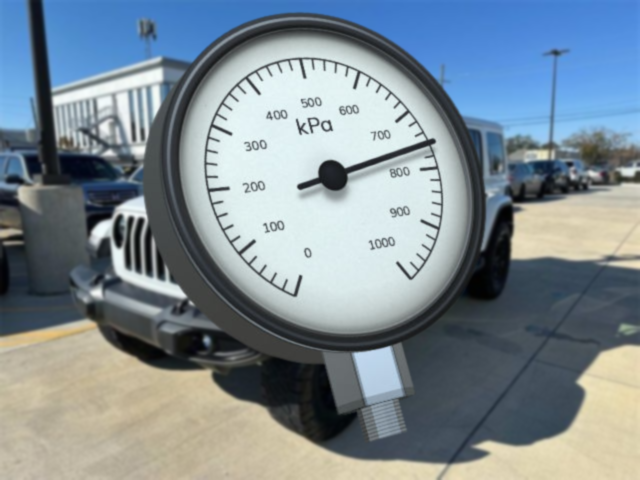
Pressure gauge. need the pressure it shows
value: 760 kPa
